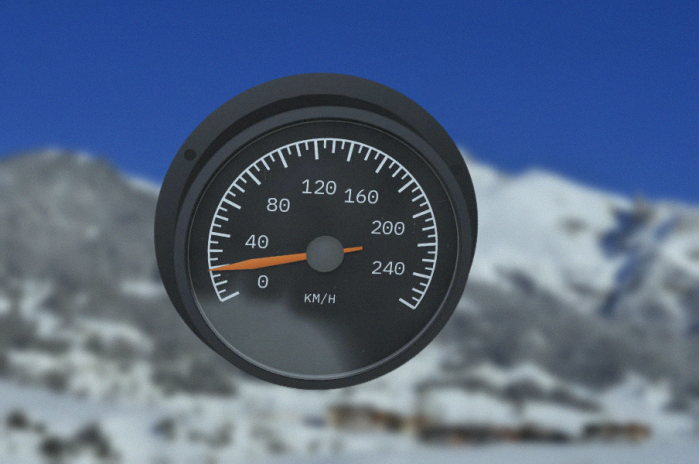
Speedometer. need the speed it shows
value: 20 km/h
